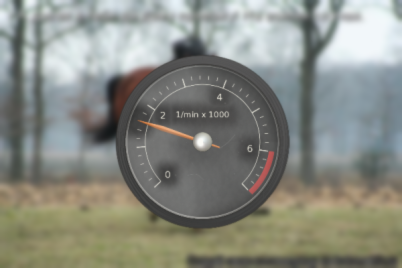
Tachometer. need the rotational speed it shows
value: 1600 rpm
